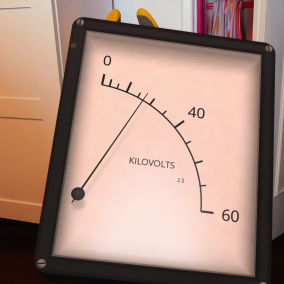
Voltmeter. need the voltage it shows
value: 27.5 kV
